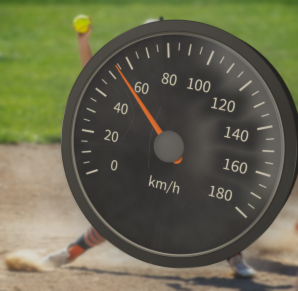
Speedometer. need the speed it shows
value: 55 km/h
